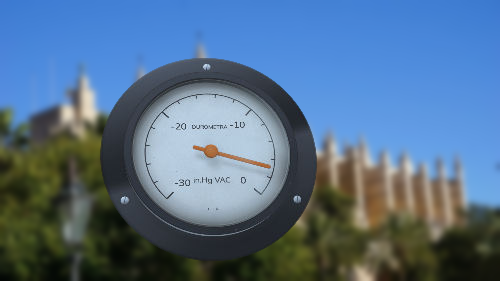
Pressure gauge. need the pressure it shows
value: -3 inHg
